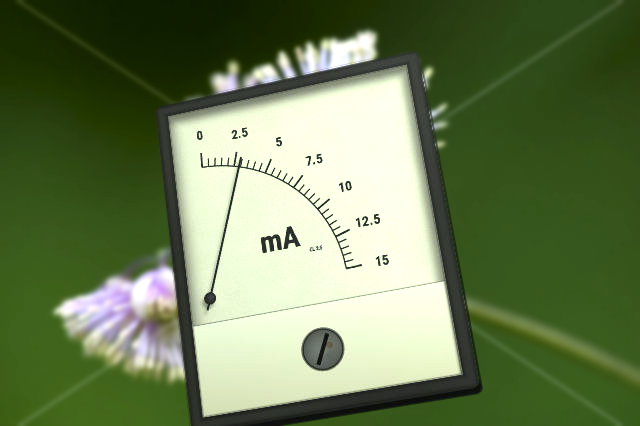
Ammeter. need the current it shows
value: 3 mA
